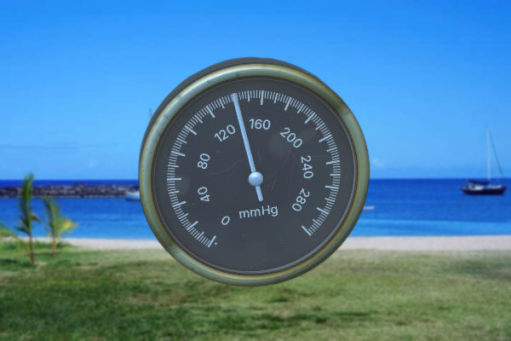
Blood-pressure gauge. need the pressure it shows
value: 140 mmHg
